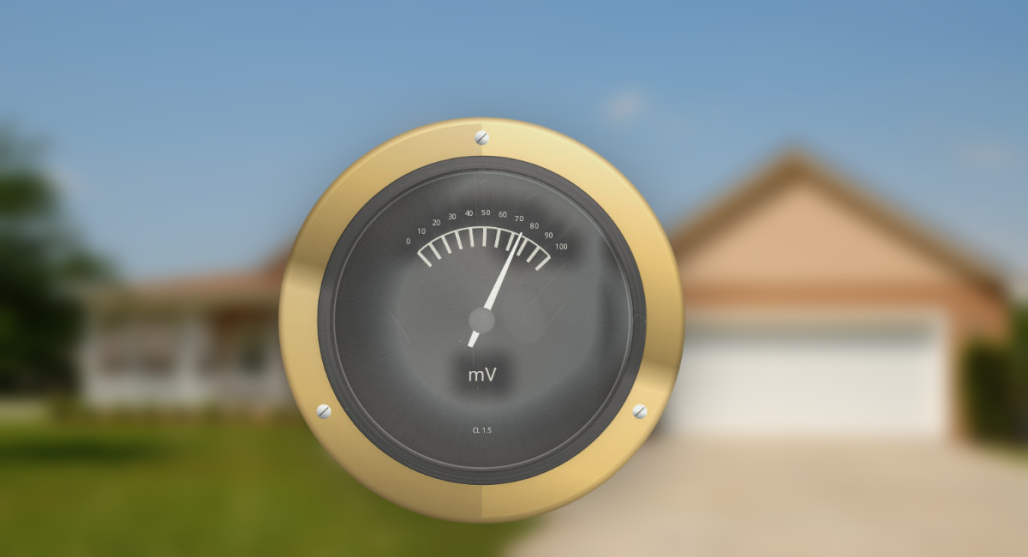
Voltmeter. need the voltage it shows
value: 75 mV
